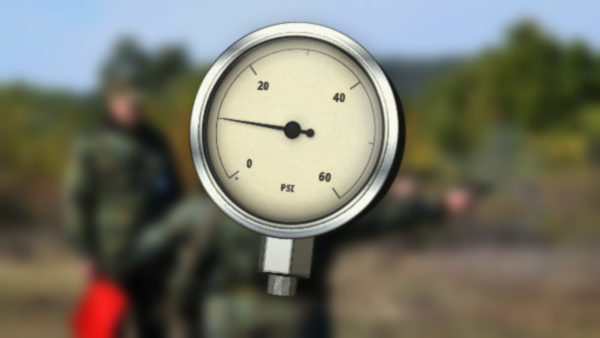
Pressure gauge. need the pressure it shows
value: 10 psi
